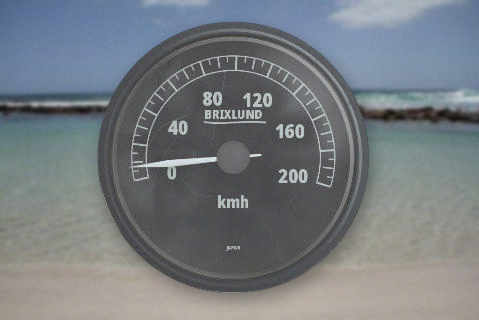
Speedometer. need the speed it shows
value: 7.5 km/h
